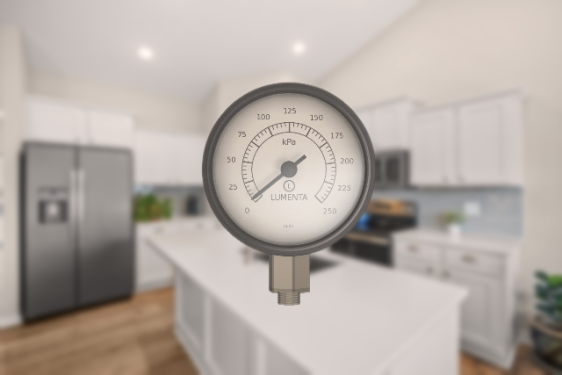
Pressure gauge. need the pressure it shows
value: 5 kPa
